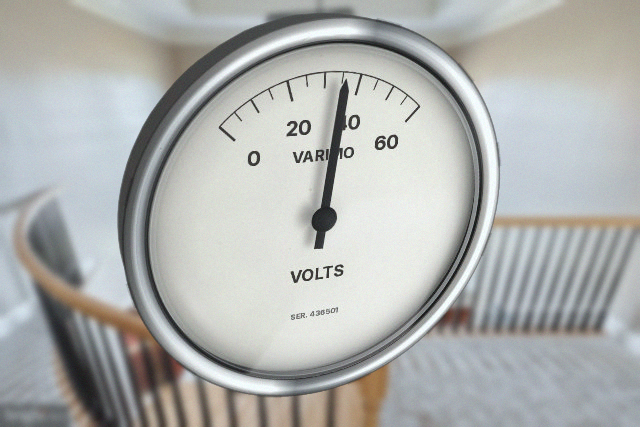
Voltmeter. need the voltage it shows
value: 35 V
